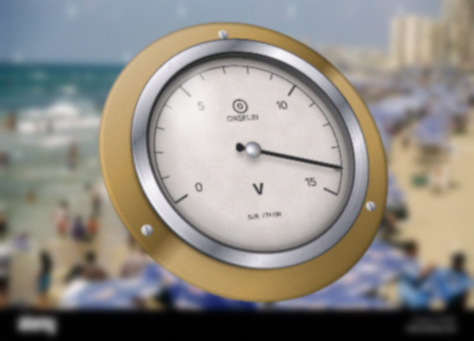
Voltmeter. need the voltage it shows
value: 14 V
